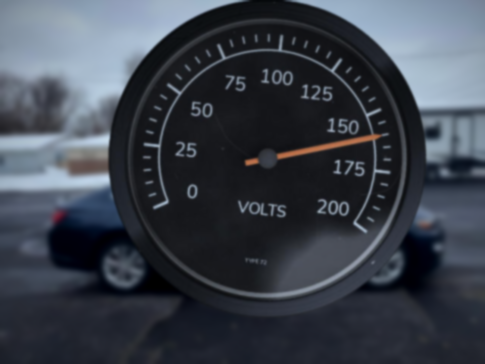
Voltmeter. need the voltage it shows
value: 160 V
